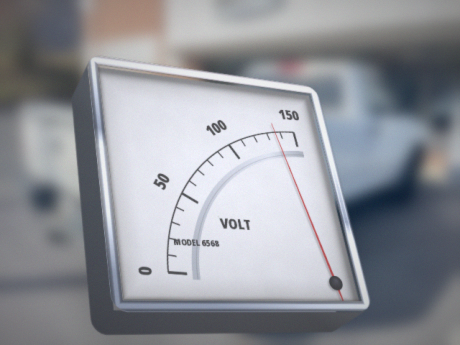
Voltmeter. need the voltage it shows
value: 135 V
